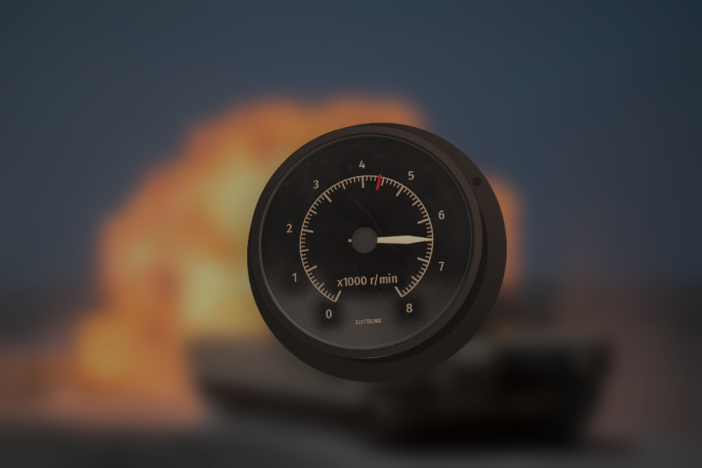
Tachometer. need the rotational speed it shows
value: 6500 rpm
